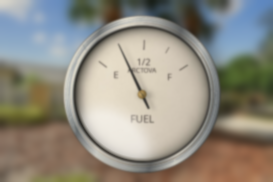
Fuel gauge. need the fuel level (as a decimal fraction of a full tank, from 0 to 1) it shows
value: 0.25
